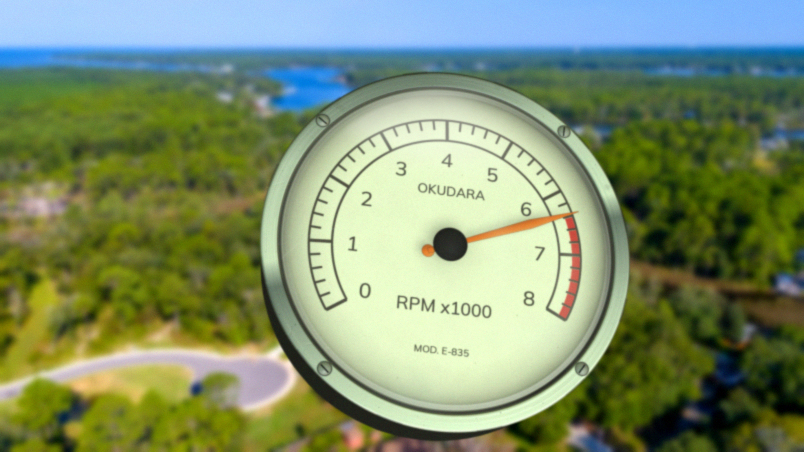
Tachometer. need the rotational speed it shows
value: 6400 rpm
